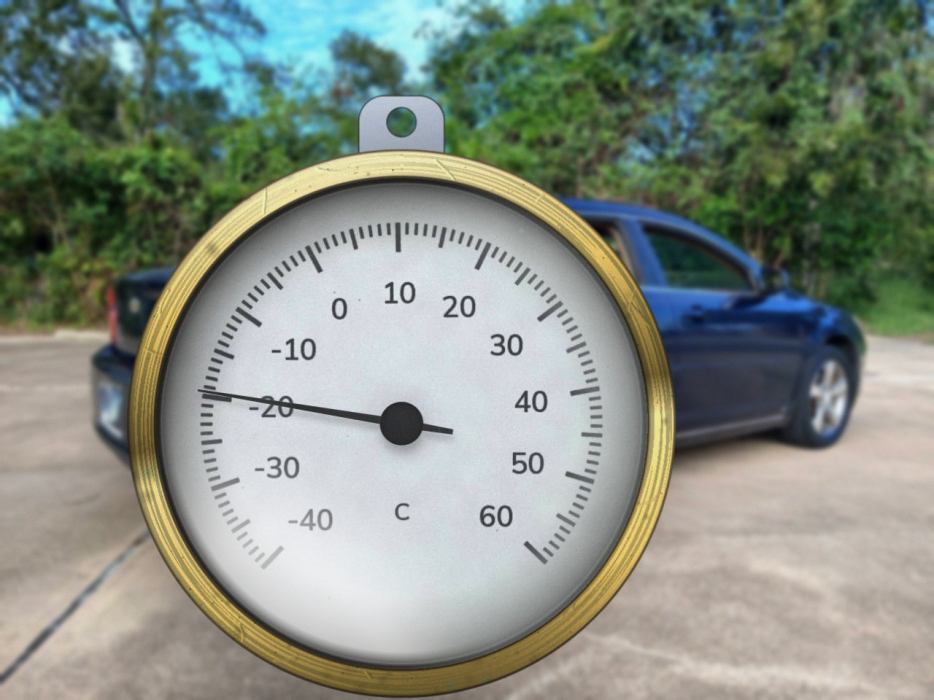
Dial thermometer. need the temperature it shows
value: -19.5 °C
